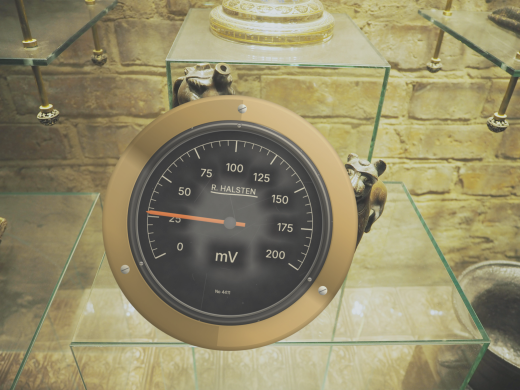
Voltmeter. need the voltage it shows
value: 27.5 mV
